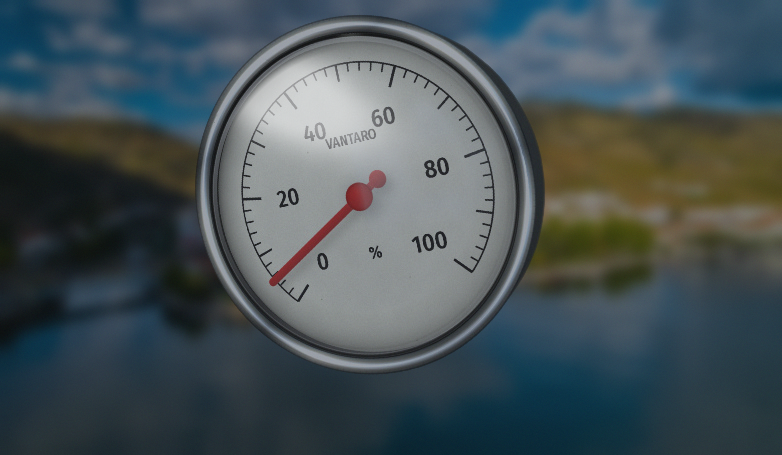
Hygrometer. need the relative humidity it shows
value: 5 %
